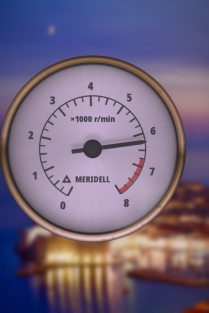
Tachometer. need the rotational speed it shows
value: 6250 rpm
